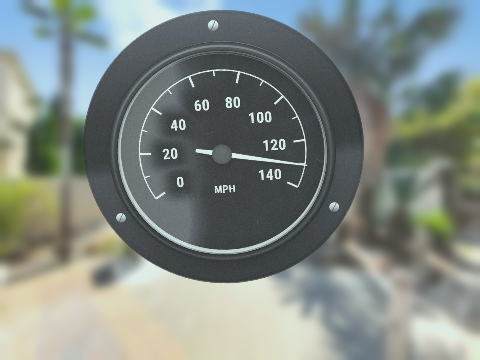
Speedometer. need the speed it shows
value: 130 mph
